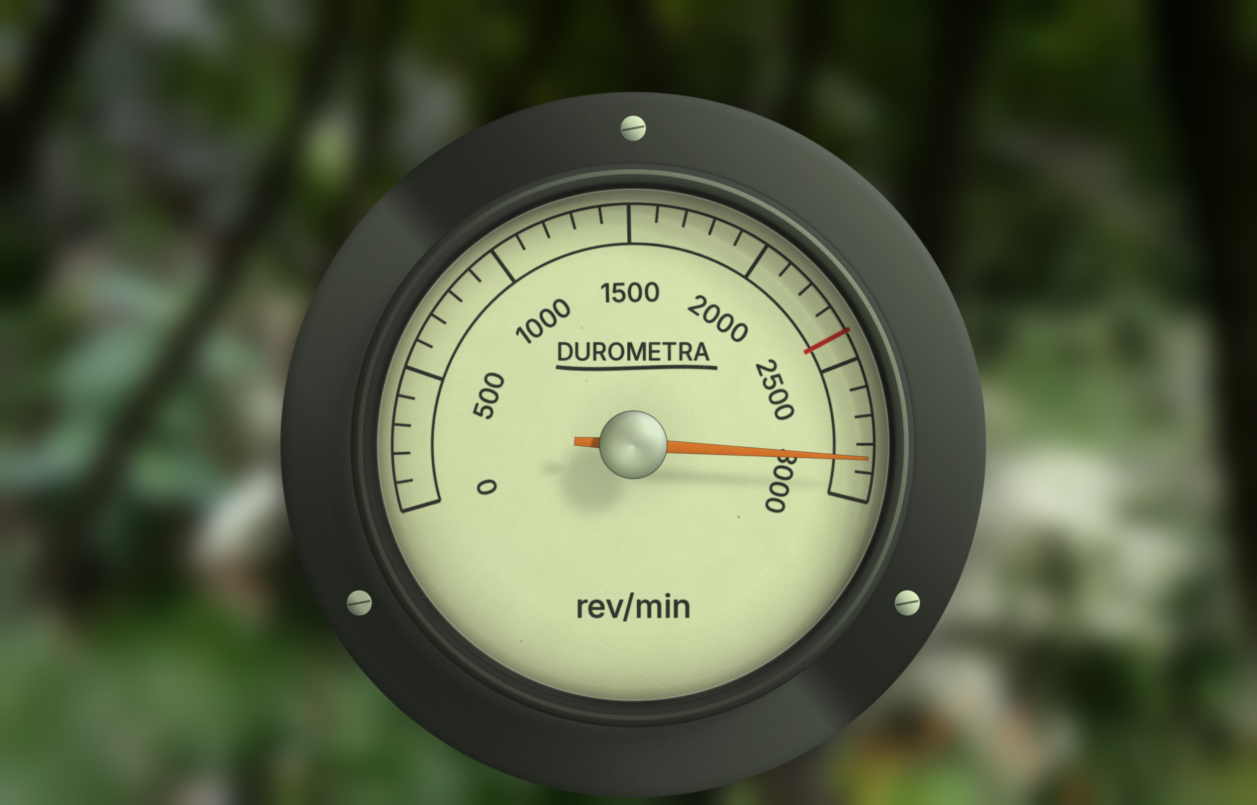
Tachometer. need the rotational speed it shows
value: 2850 rpm
